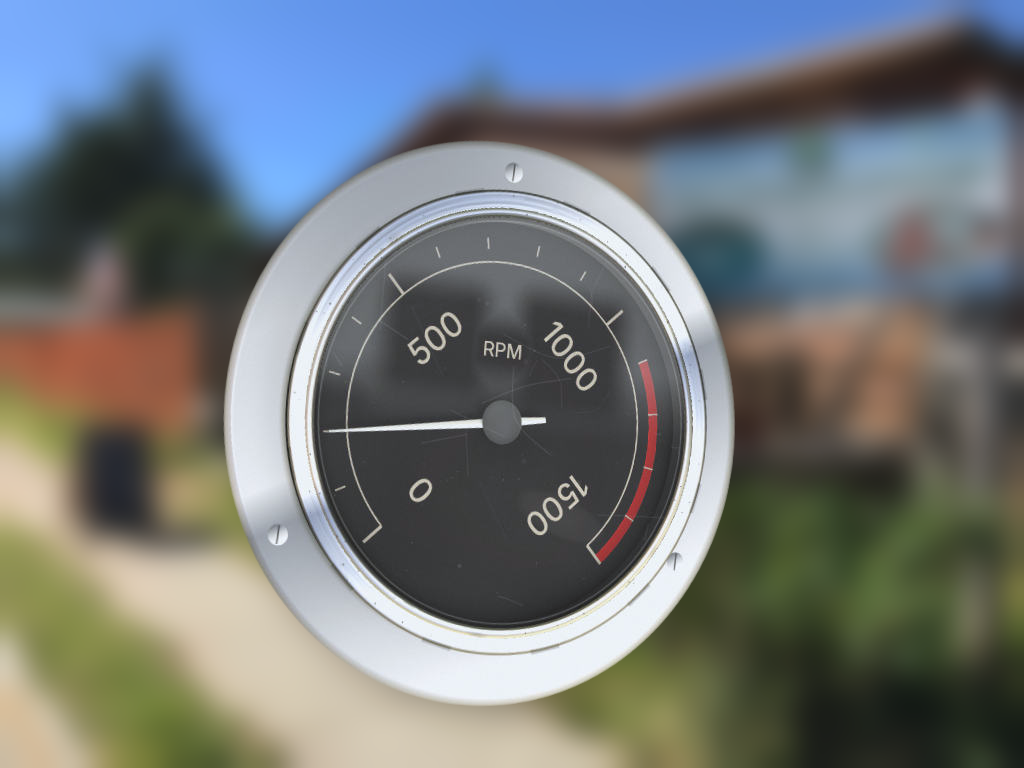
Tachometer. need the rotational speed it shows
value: 200 rpm
